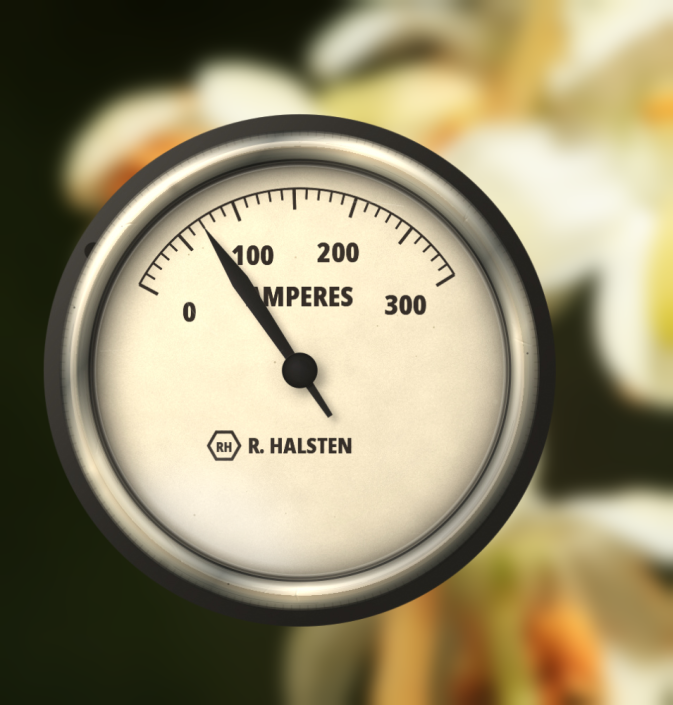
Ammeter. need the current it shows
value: 70 A
